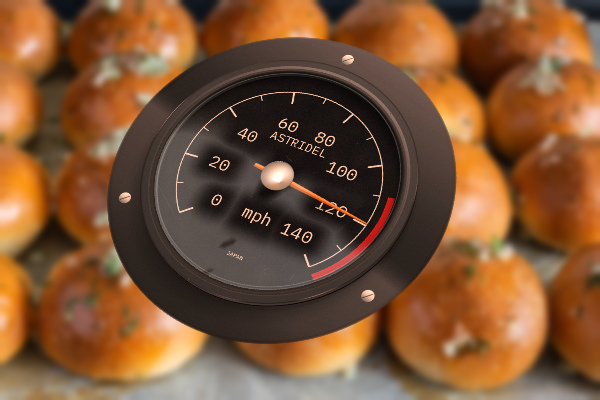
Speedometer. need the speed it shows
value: 120 mph
